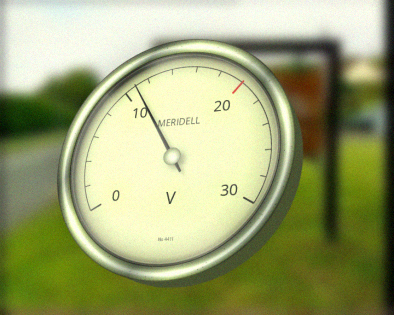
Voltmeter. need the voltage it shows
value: 11 V
